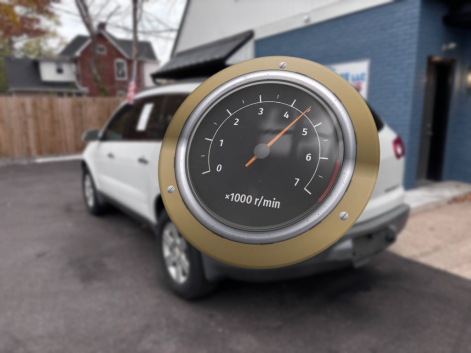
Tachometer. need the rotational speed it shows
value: 4500 rpm
